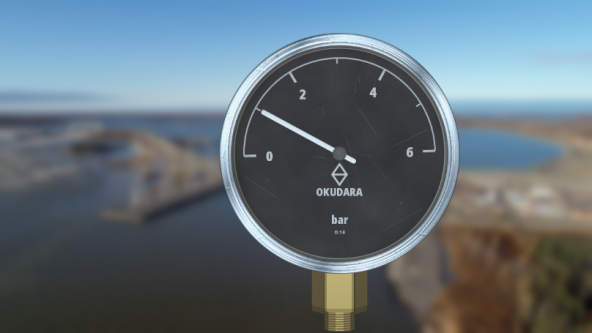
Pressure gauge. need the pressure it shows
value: 1 bar
